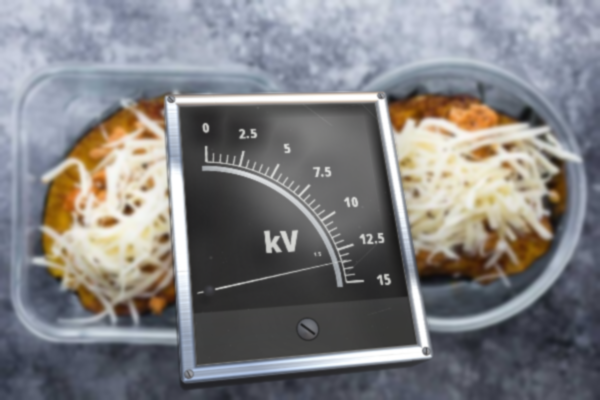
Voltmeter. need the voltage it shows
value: 13.5 kV
